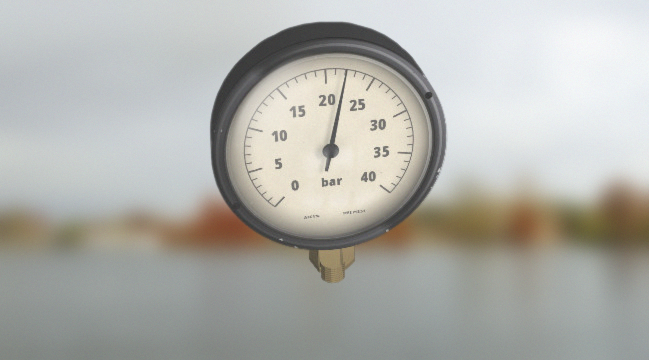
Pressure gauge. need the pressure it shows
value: 22 bar
